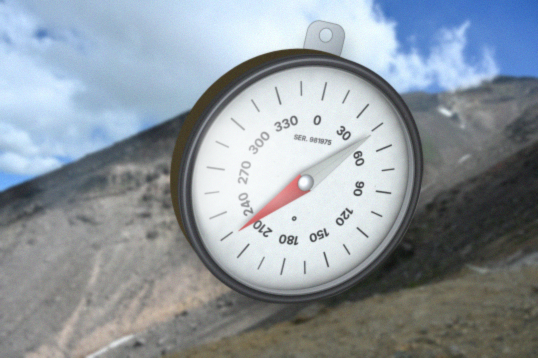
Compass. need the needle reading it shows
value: 225 °
